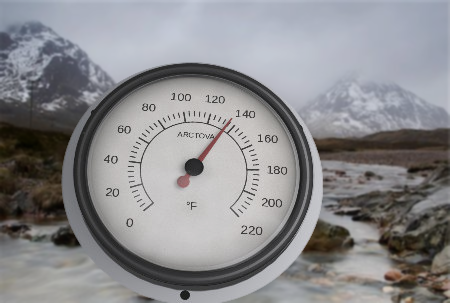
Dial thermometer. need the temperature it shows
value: 136 °F
